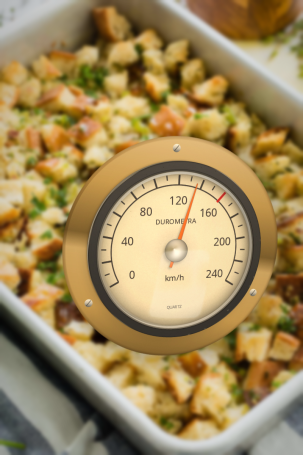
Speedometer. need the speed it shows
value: 135 km/h
